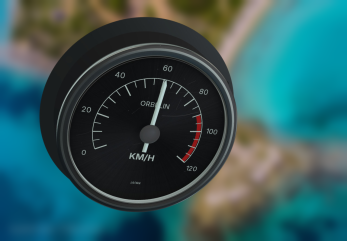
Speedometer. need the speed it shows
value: 60 km/h
